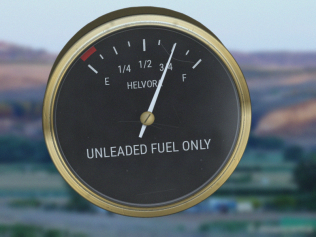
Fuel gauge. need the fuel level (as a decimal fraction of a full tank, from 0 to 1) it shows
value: 0.75
